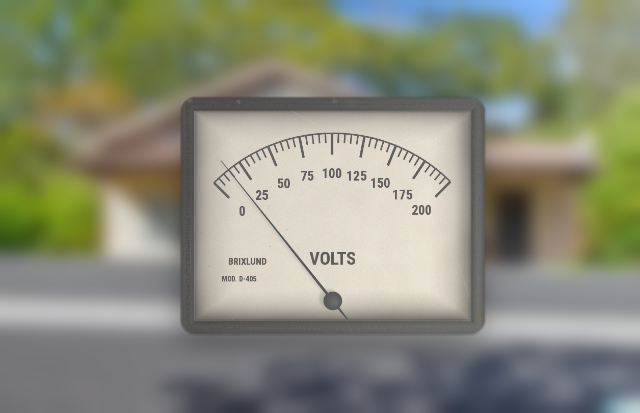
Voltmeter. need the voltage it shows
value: 15 V
